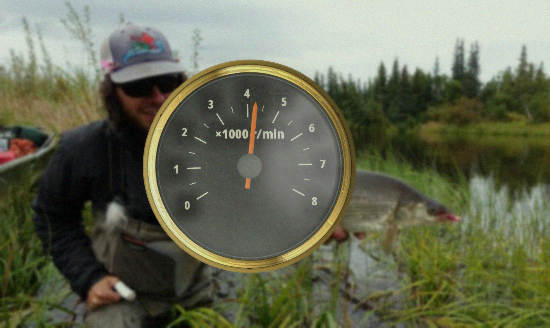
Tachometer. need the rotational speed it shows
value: 4250 rpm
